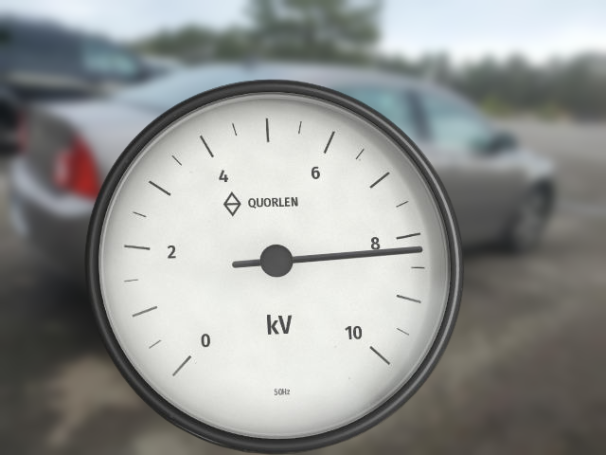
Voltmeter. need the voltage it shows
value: 8.25 kV
